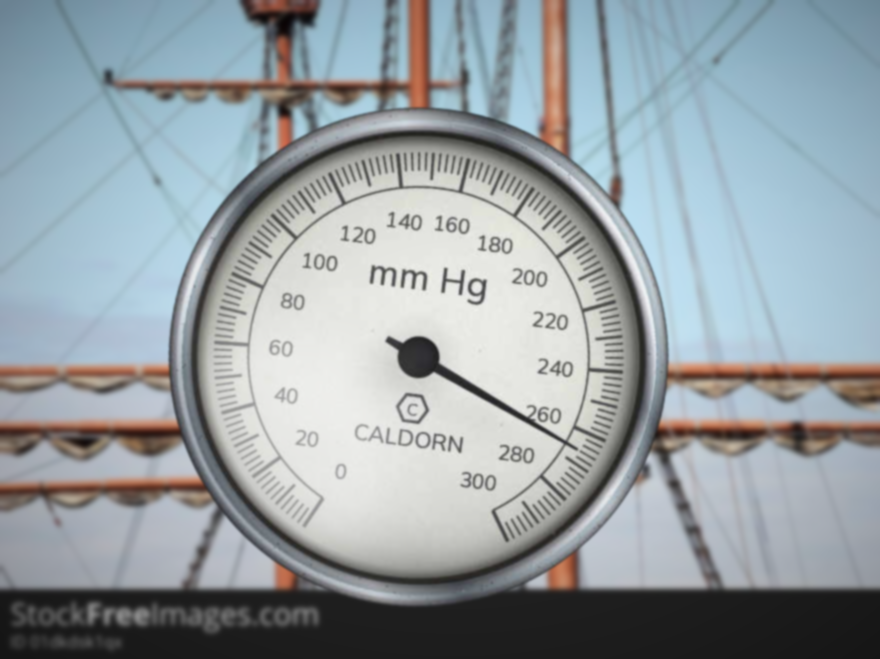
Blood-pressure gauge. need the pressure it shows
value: 266 mmHg
